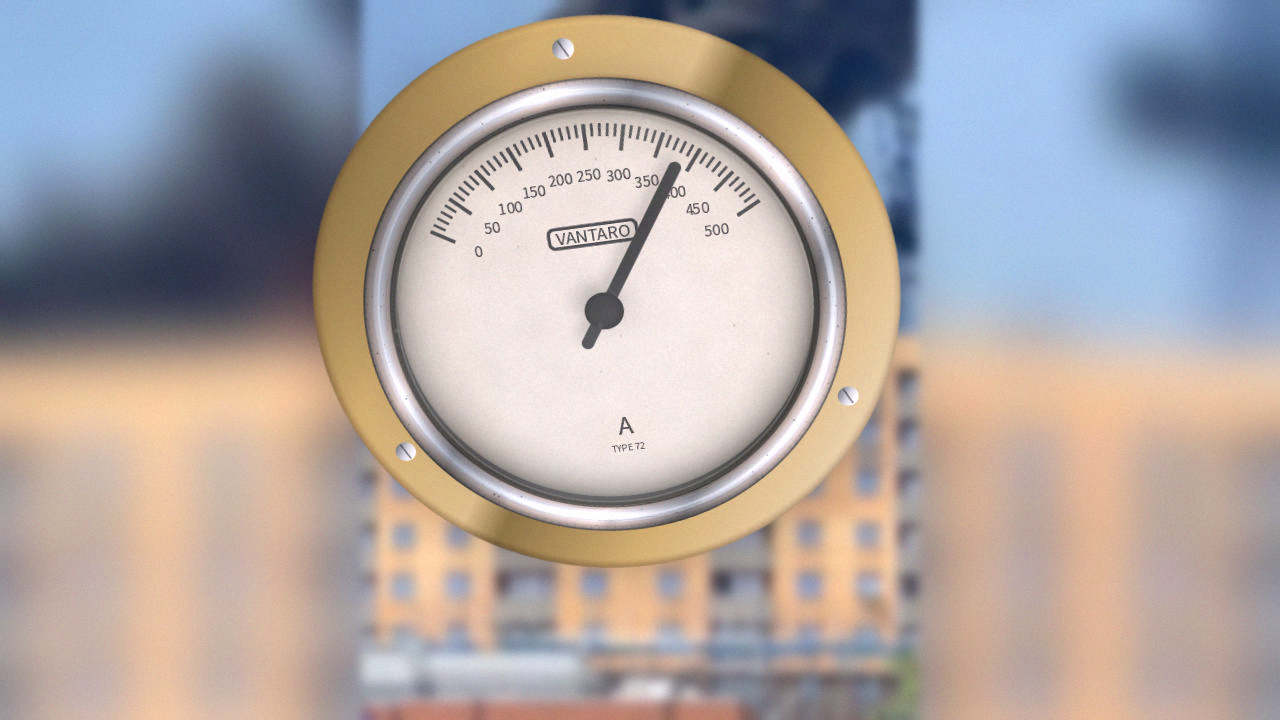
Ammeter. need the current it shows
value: 380 A
